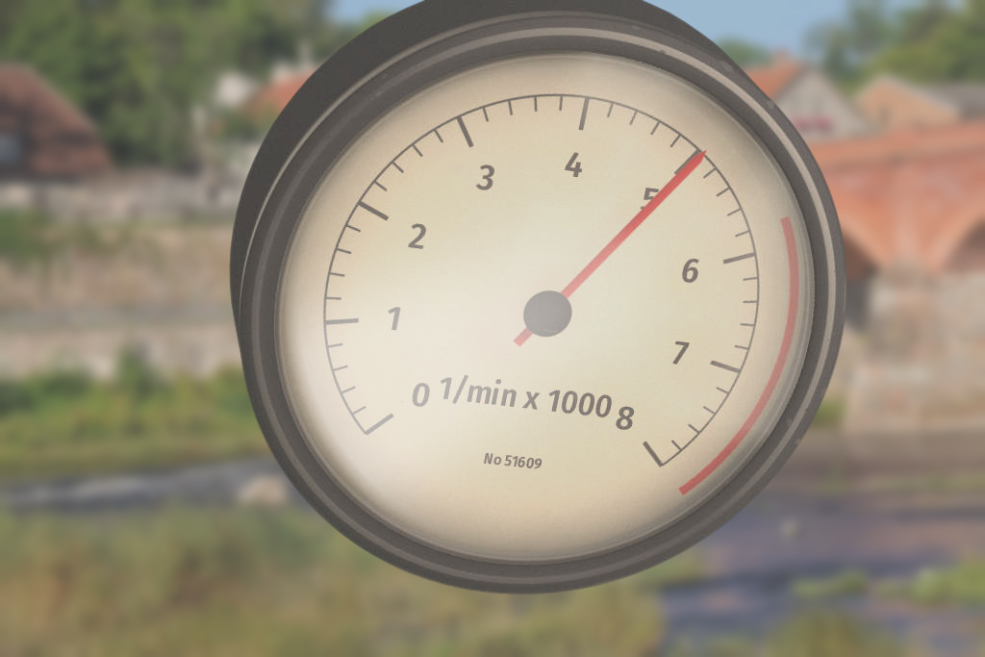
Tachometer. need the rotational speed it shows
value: 5000 rpm
